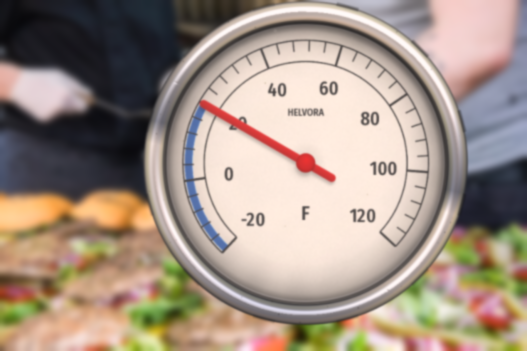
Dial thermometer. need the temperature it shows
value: 20 °F
